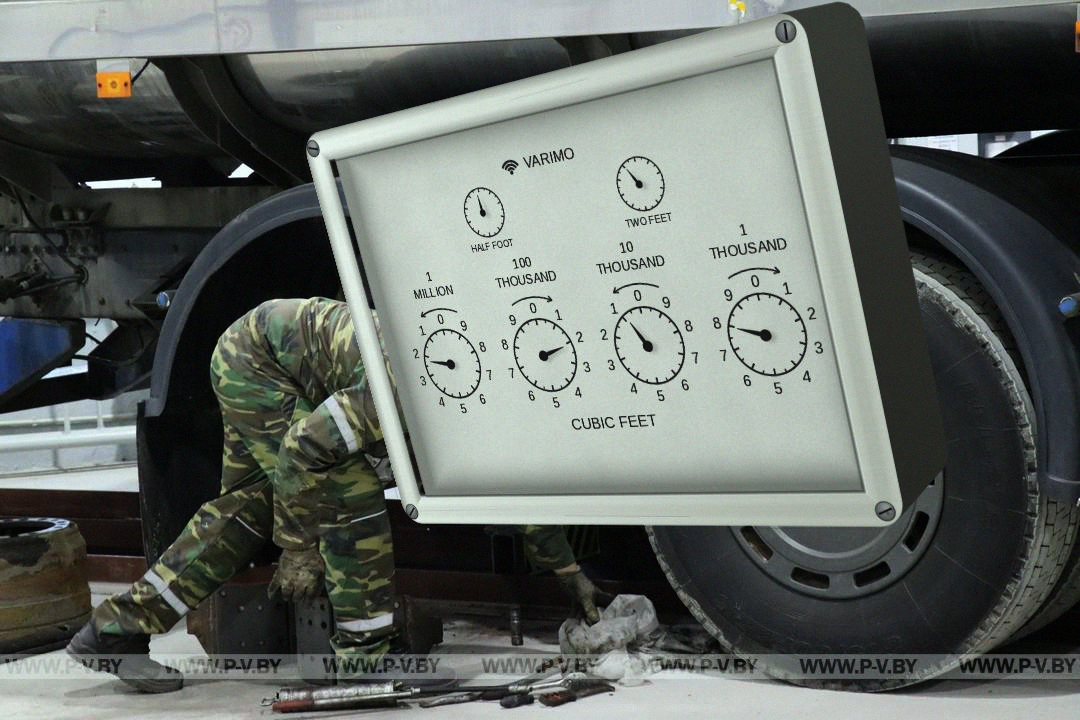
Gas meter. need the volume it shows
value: 220800 ft³
